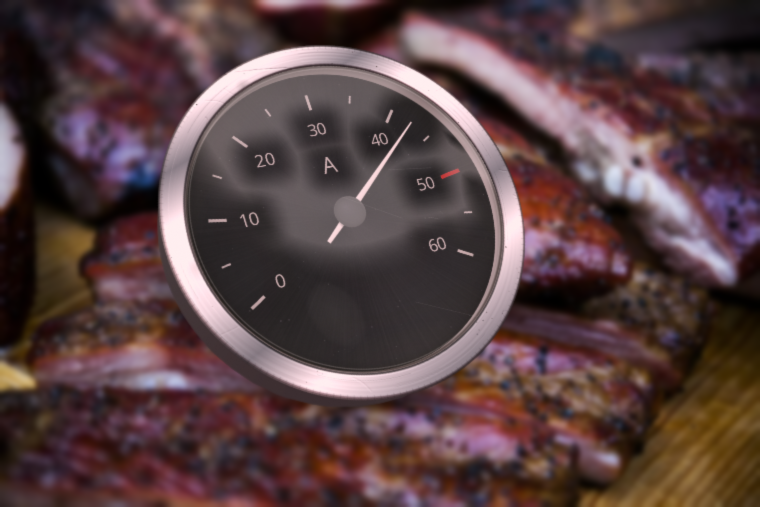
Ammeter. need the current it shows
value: 42.5 A
